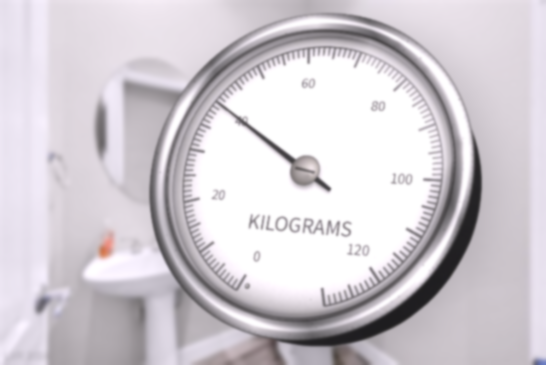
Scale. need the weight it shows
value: 40 kg
